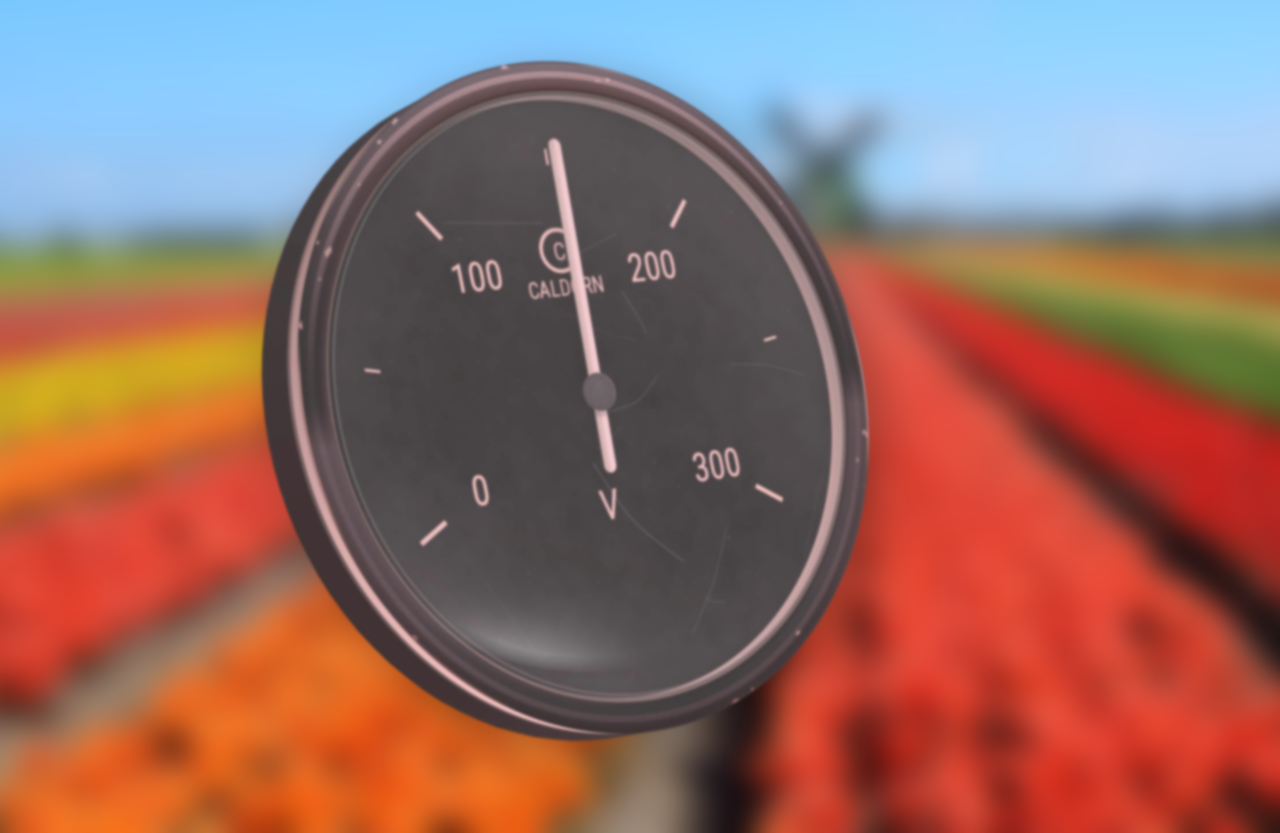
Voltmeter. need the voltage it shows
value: 150 V
